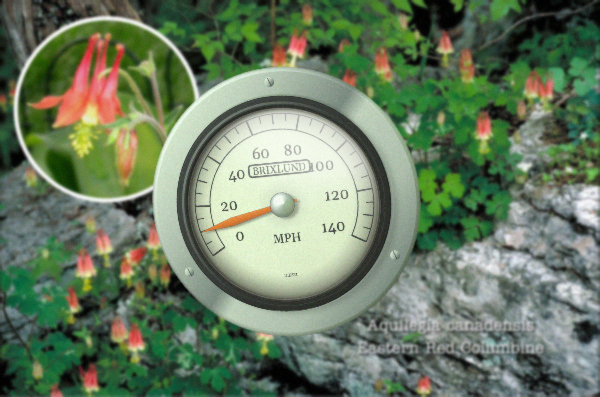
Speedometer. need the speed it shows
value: 10 mph
